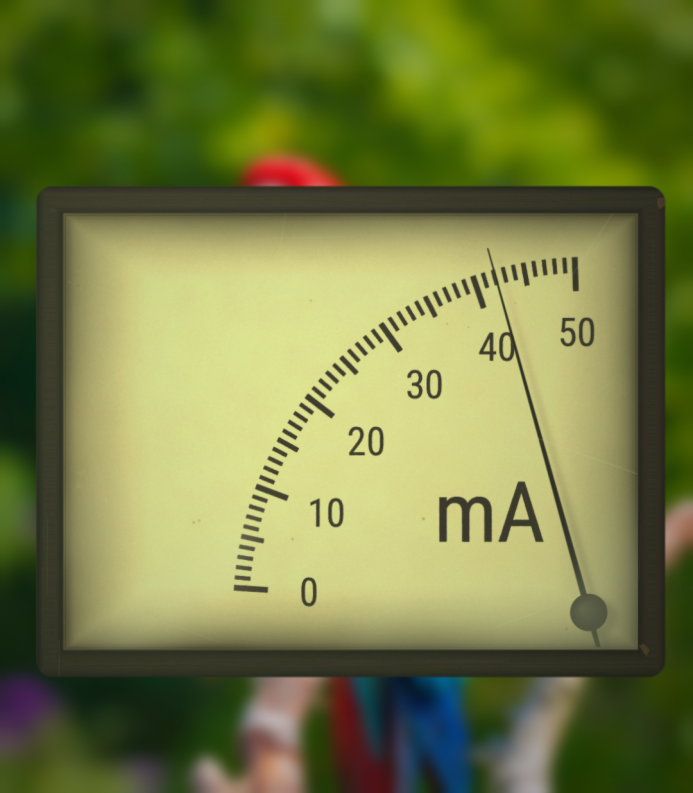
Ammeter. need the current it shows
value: 42 mA
